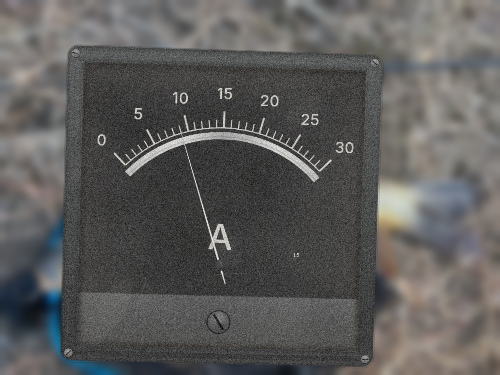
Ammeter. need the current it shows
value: 9 A
